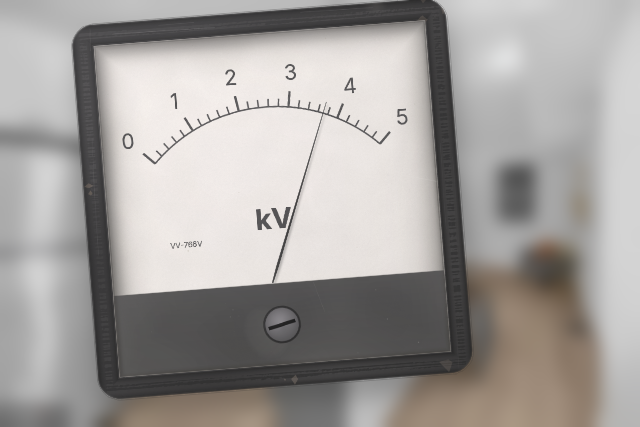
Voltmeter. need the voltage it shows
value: 3.7 kV
